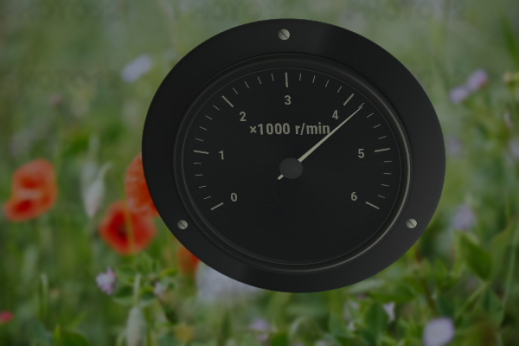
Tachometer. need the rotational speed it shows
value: 4200 rpm
